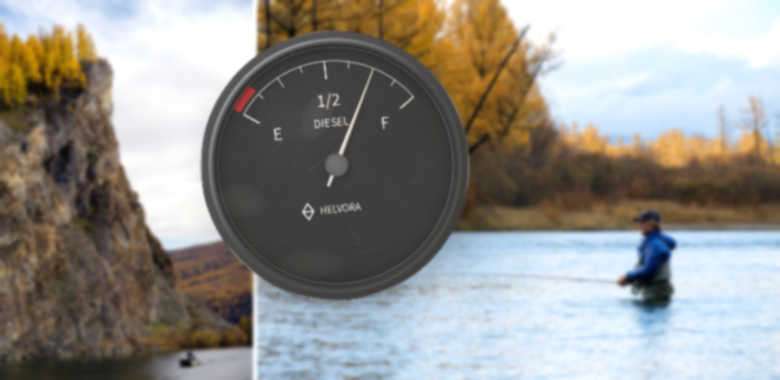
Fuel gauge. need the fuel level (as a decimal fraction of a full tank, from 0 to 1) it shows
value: 0.75
